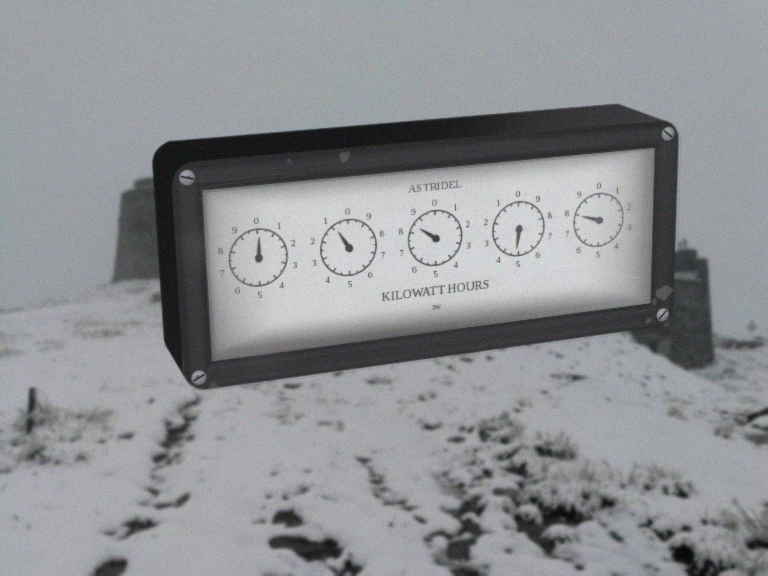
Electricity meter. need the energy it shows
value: 848 kWh
